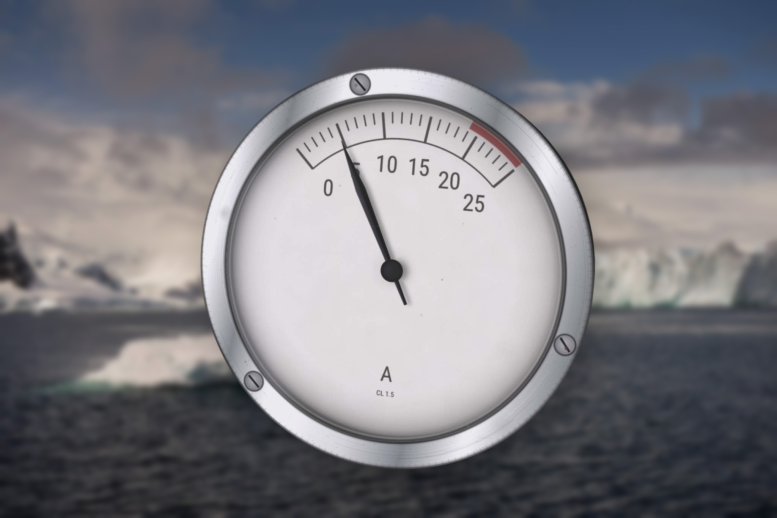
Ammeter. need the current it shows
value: 5 A
